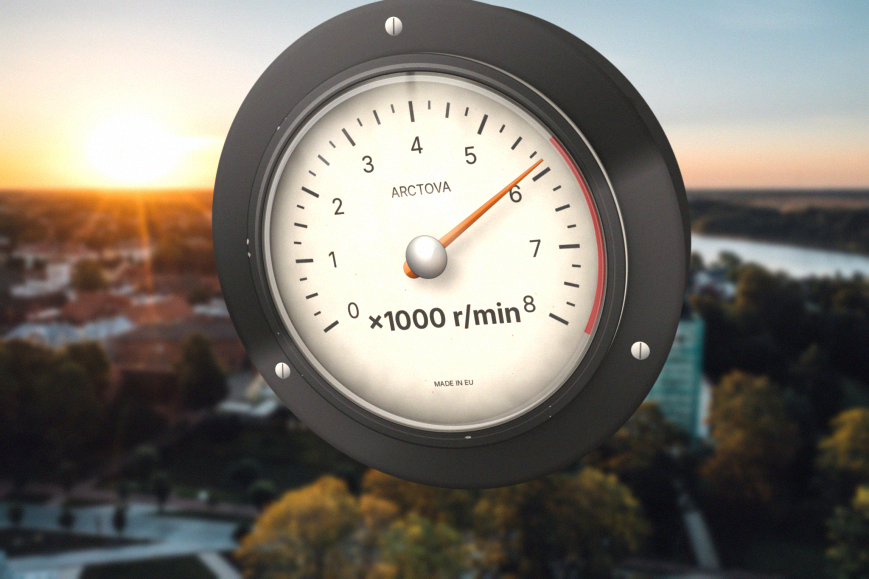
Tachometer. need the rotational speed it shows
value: 5875 rpm
